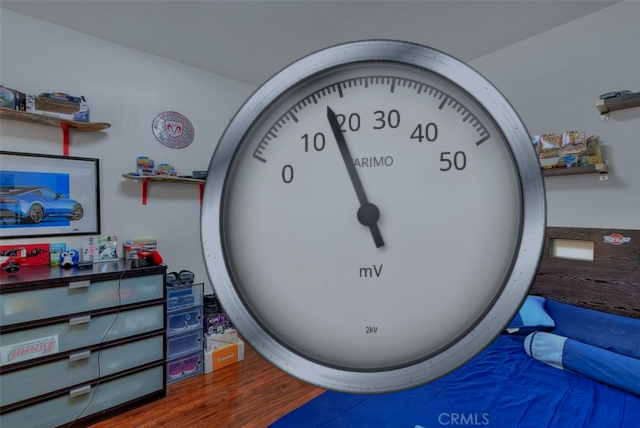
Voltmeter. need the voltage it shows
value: 17 mV
